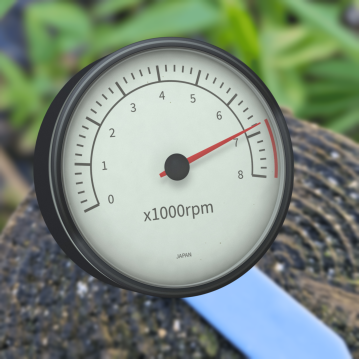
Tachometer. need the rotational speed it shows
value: 6800 rpm
